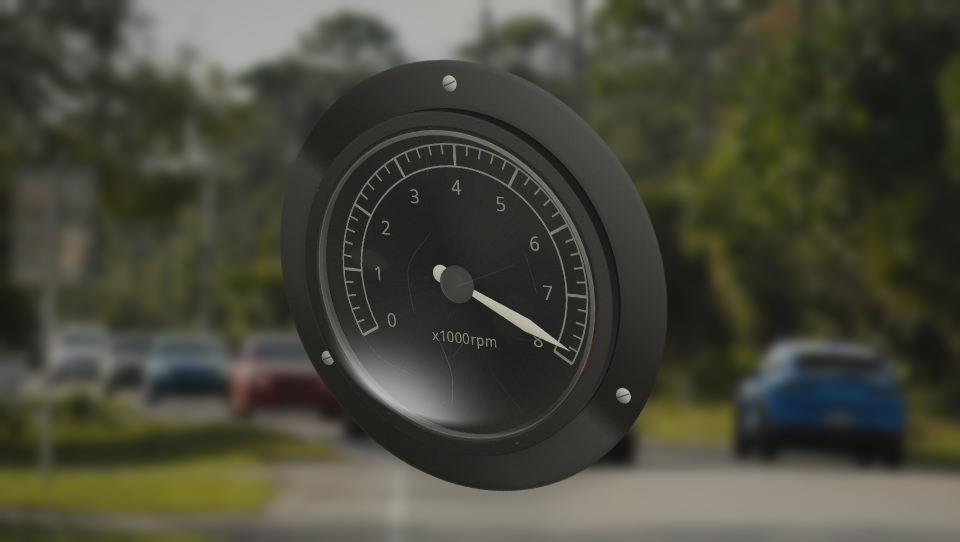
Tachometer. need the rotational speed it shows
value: 7800 rpm
